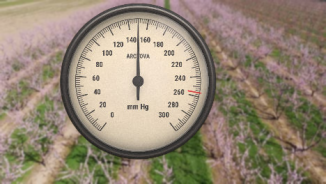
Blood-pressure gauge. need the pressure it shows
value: 150 mmHg
